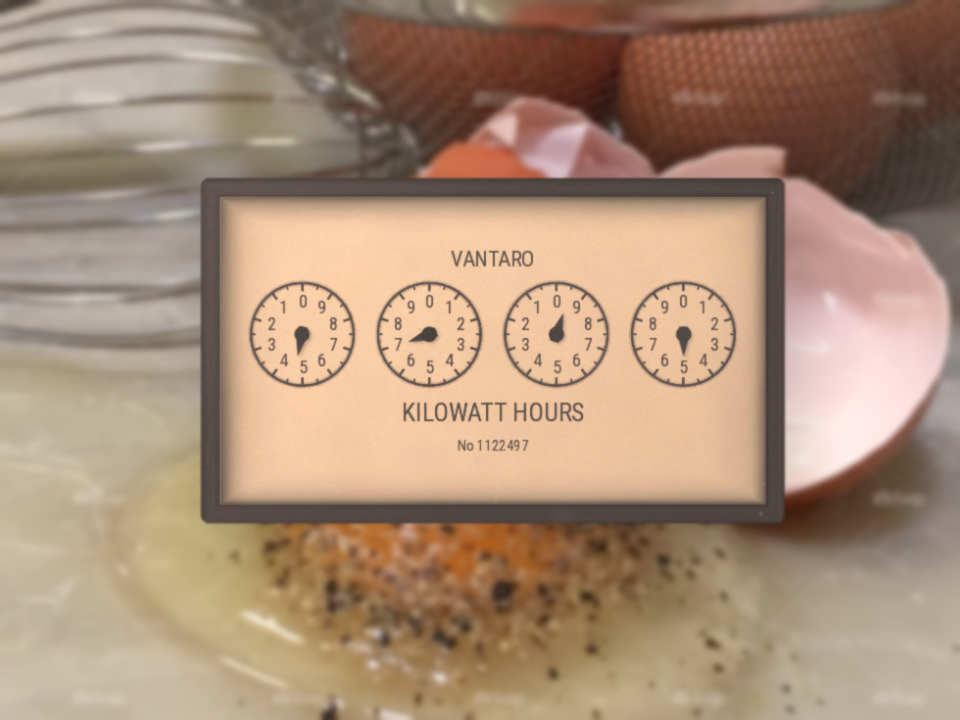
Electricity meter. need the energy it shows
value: 4695 kWh
